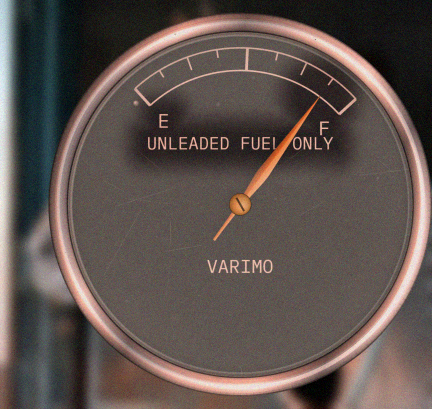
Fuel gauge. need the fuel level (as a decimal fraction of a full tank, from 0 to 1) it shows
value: 0.875
